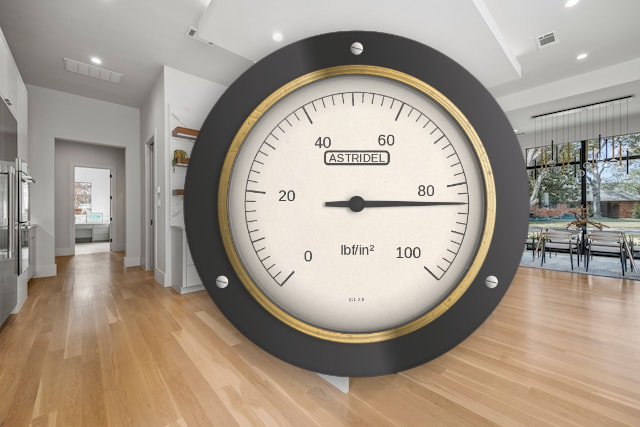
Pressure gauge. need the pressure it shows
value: 84 psi
